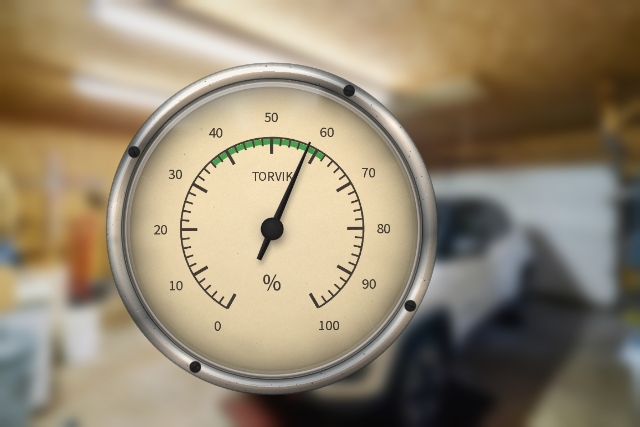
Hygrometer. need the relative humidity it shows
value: 58 %
